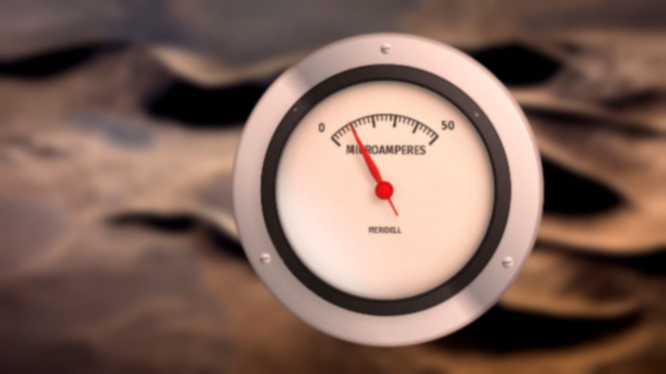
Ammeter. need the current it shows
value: 10 µA
